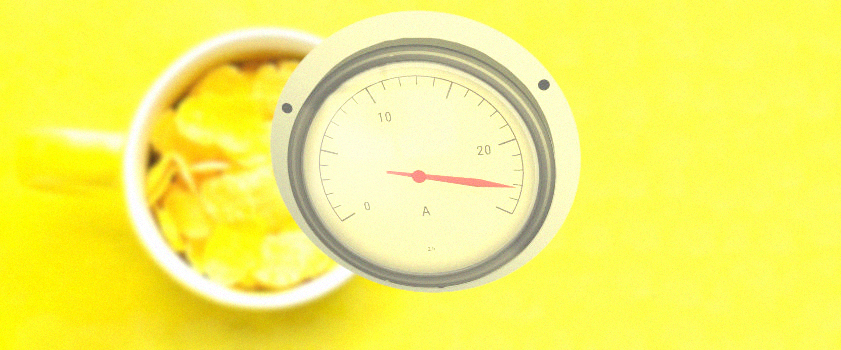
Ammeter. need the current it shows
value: 23 A
